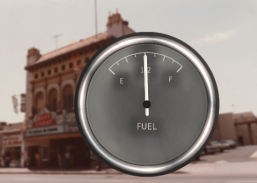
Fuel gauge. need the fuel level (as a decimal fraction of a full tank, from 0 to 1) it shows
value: 0.5
